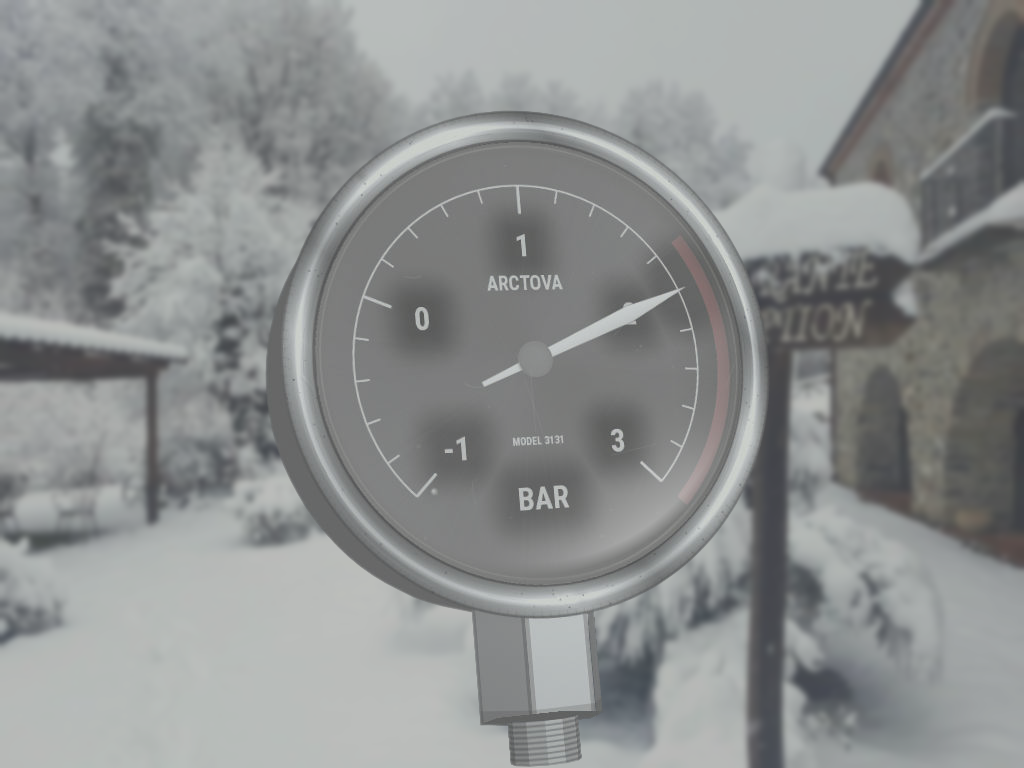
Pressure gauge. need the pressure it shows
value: 2 bar
